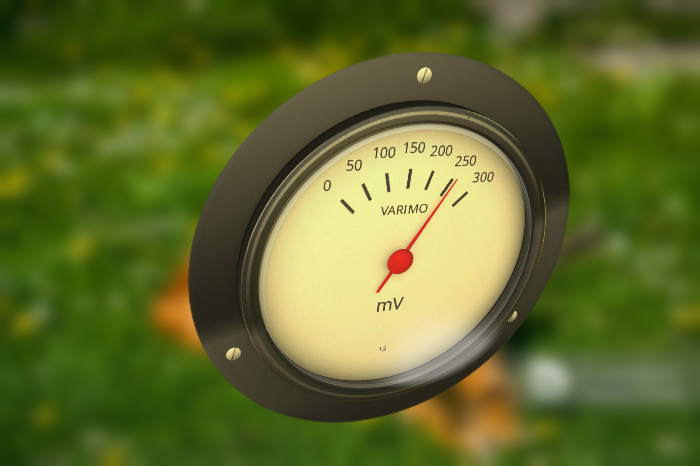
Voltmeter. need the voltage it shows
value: 250 mV
